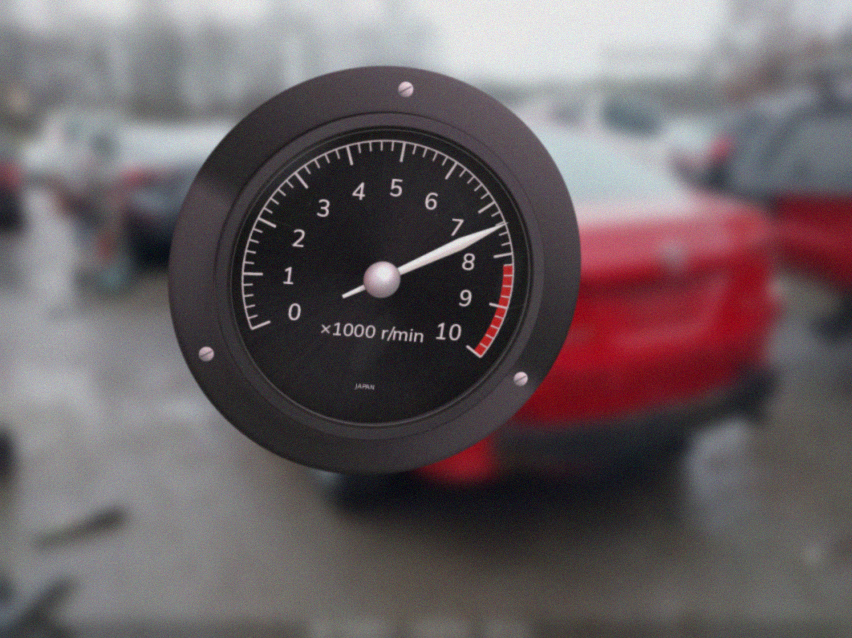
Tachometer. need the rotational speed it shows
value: 7400 rpm
